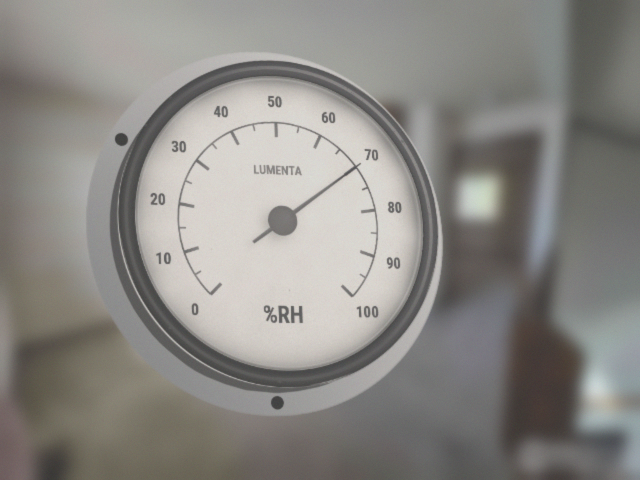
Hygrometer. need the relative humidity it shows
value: 70 %
